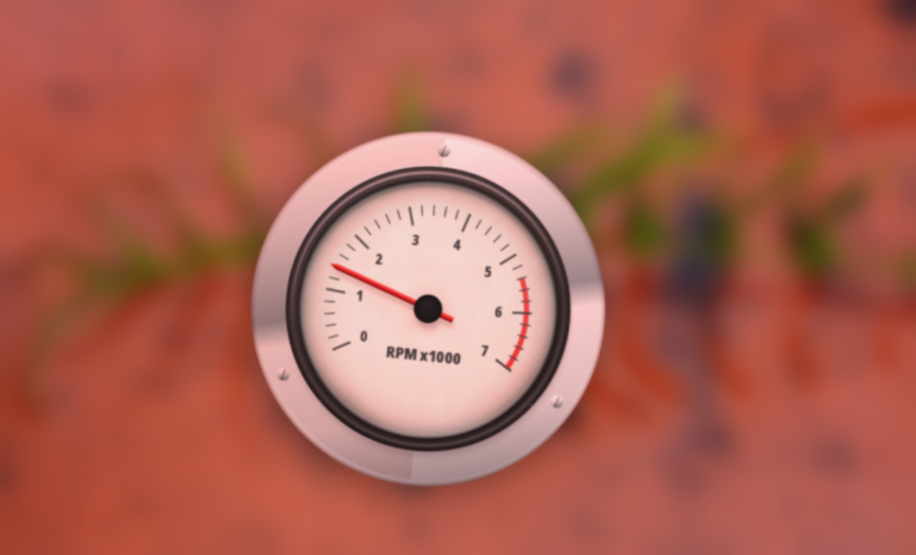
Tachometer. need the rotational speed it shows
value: 1400 rpm
